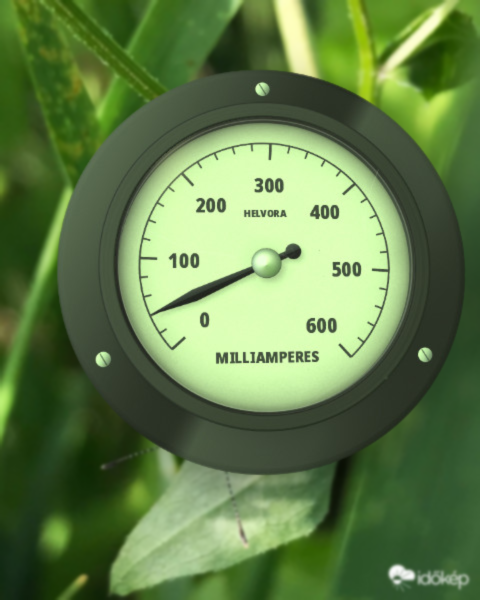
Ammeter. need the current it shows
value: 40 mA
